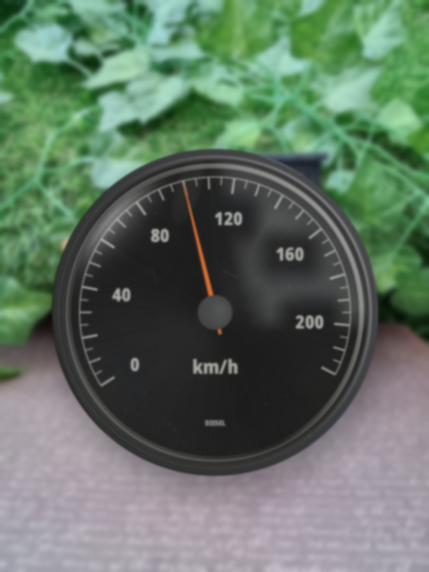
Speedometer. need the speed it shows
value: 100 km/h
